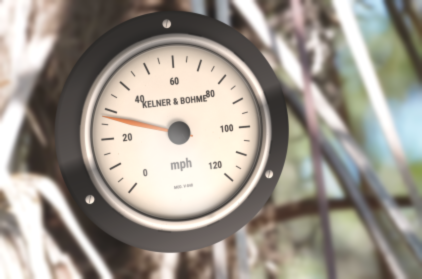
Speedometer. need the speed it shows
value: 27.5 mph
